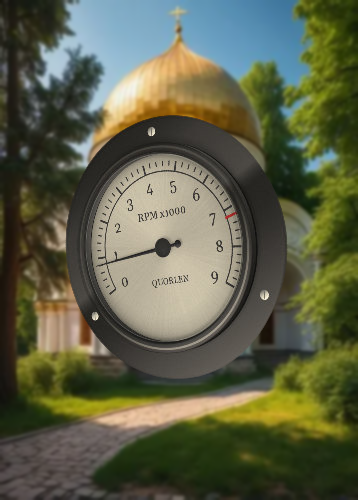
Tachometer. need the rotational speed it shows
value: 800 rpm
